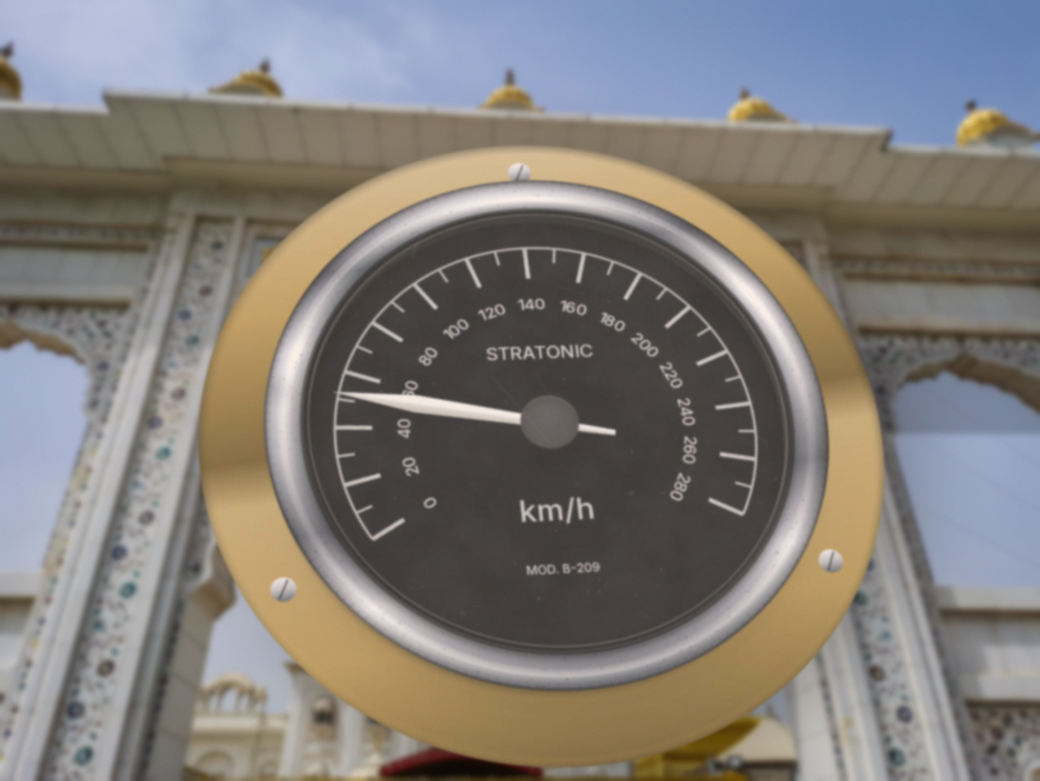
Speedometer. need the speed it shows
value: 50 km/h
